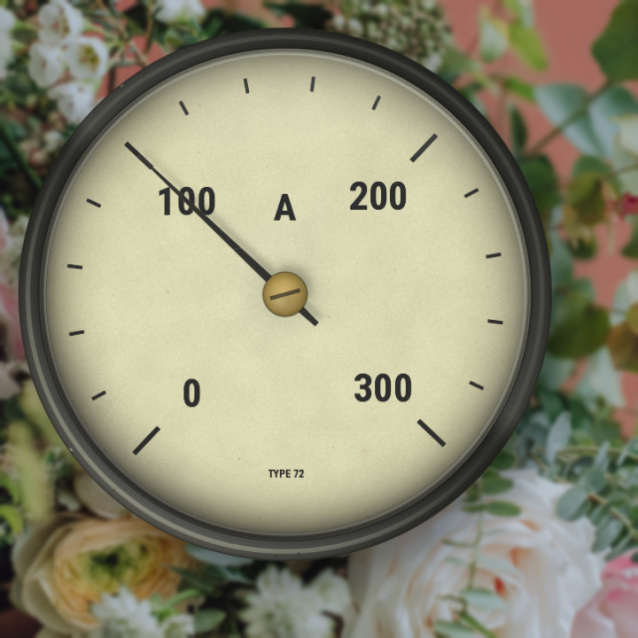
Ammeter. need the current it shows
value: 100 A
